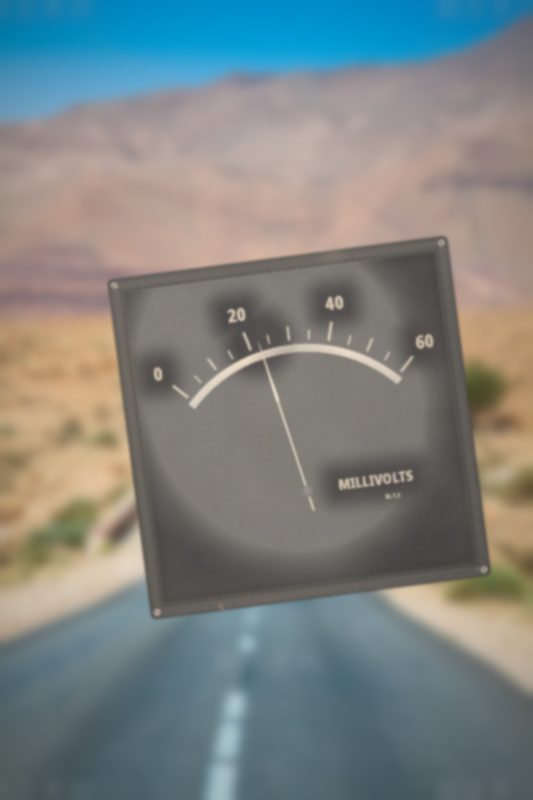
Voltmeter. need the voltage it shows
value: 22.5 mV
